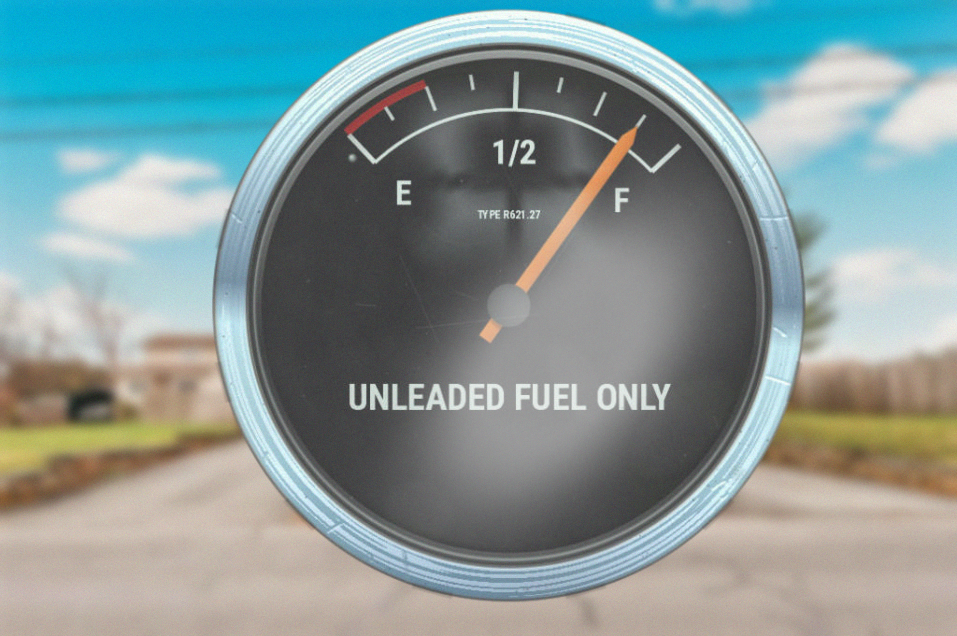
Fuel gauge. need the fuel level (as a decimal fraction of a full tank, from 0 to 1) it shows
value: 0.875
